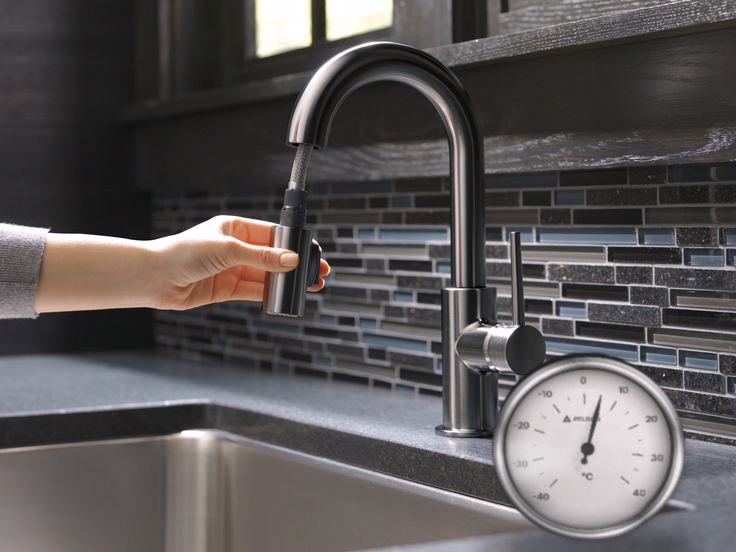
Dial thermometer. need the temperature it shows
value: 5 °C
